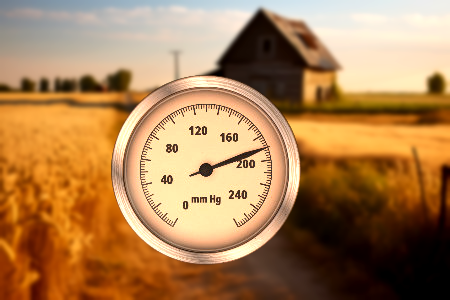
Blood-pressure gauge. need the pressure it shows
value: 190 mmHg
